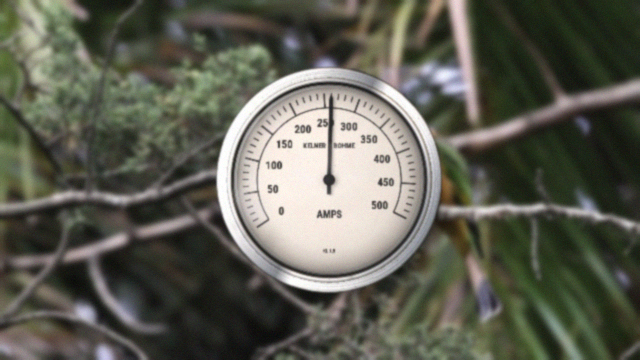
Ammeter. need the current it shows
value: 260 A
